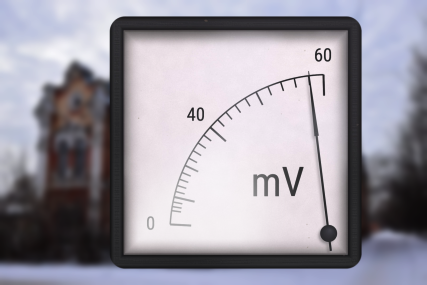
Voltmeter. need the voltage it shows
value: 58 mV
